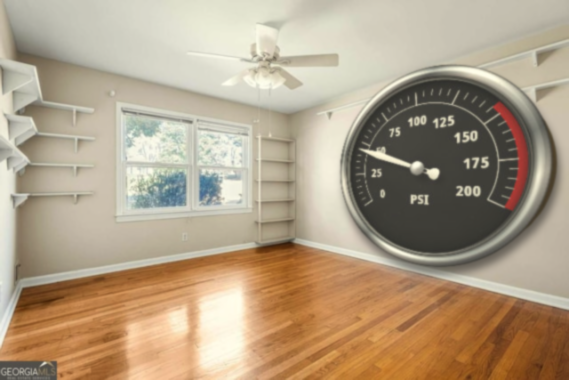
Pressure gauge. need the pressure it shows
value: 45 psi
